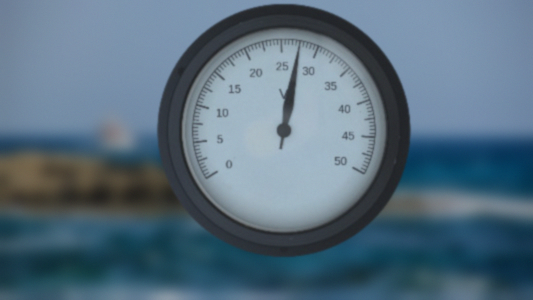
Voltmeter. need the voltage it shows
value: 27.5 V
